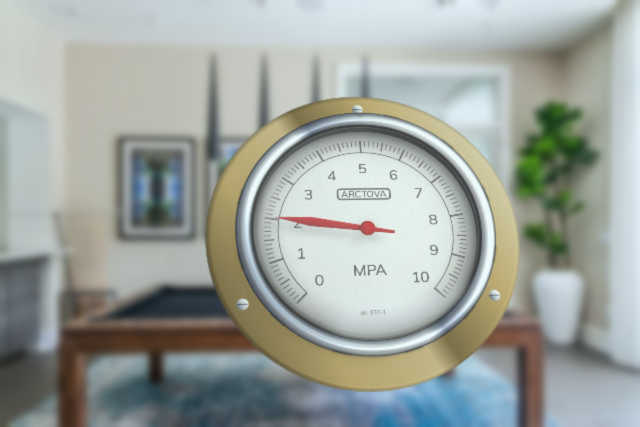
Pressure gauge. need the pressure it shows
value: 2 MPa
